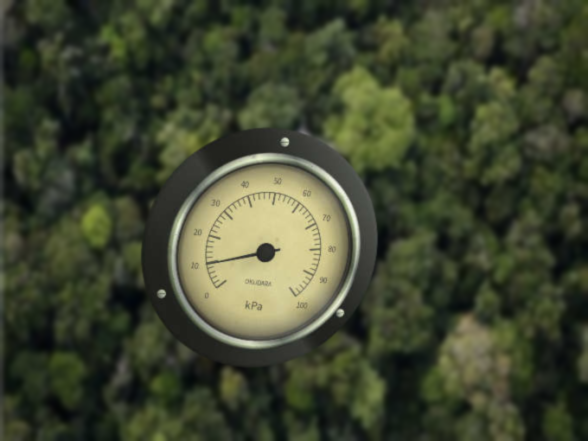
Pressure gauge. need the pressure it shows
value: 10 kPa
